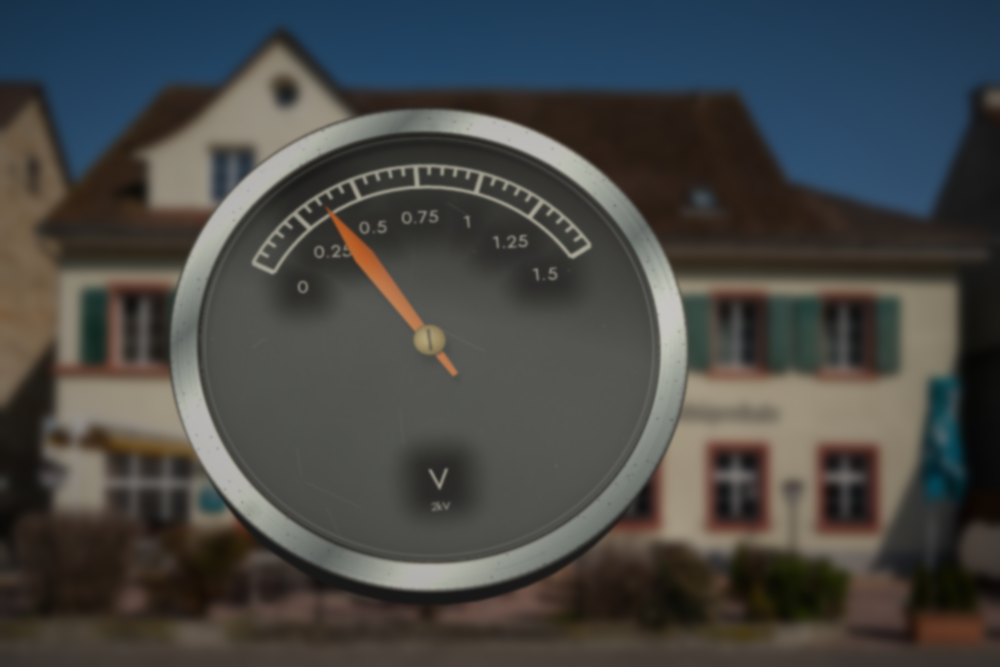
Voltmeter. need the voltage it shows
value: 0.35 V
